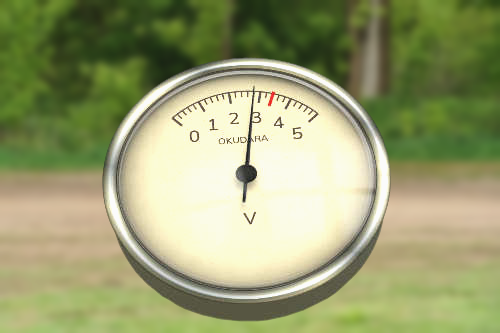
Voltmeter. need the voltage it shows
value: 2.8 V
